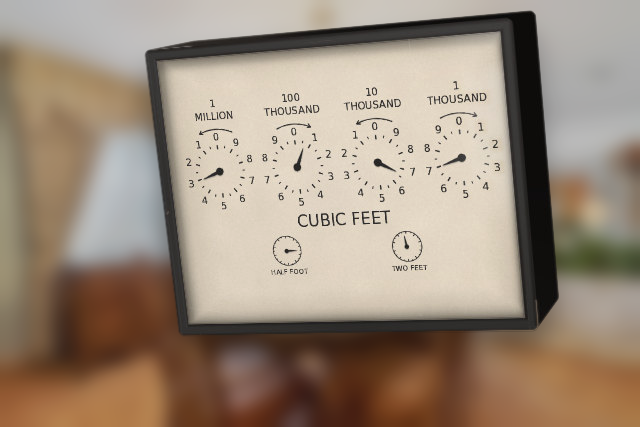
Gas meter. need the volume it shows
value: 306700 ft³
